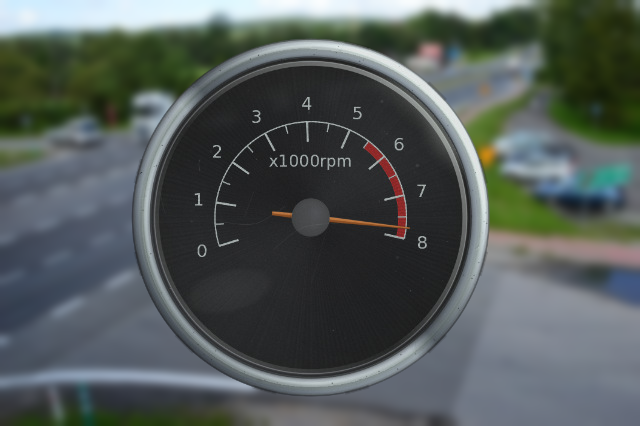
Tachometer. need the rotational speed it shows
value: 7750 rpm
